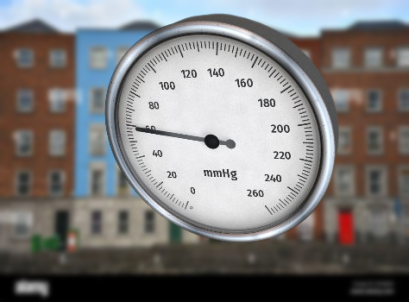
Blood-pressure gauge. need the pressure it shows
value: 60 mmHg
